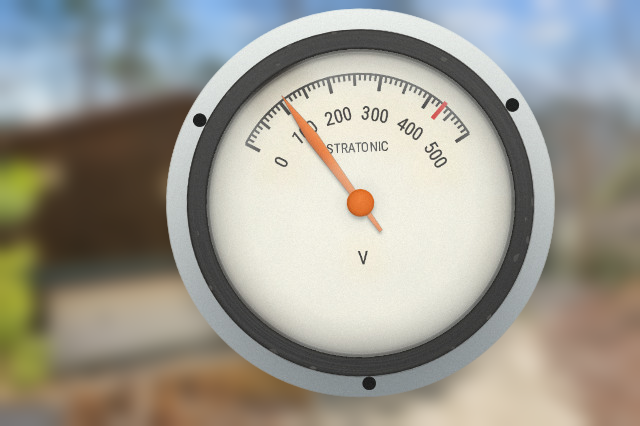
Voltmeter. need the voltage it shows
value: 110 V
